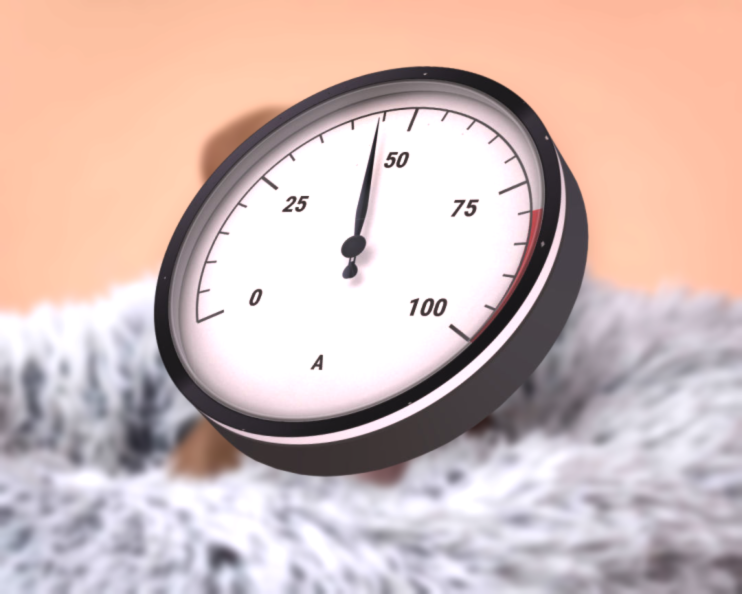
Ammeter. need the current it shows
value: 45 A
